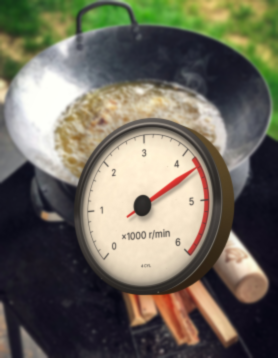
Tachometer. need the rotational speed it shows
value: 4400 rpm
